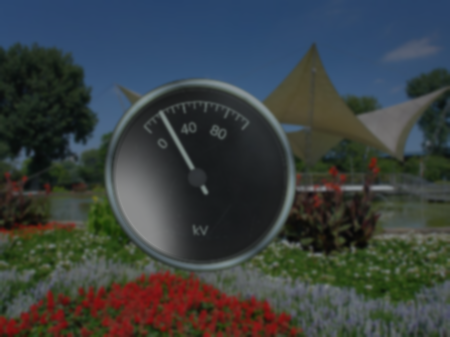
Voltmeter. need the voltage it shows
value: 20 kV
